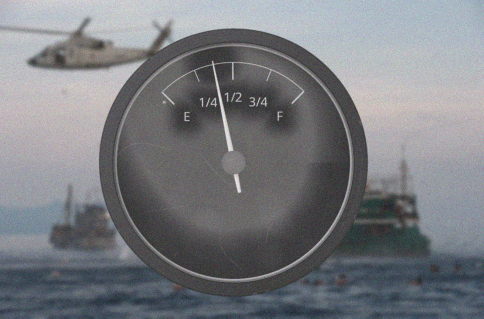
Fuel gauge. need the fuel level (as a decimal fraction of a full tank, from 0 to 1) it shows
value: 0.375
